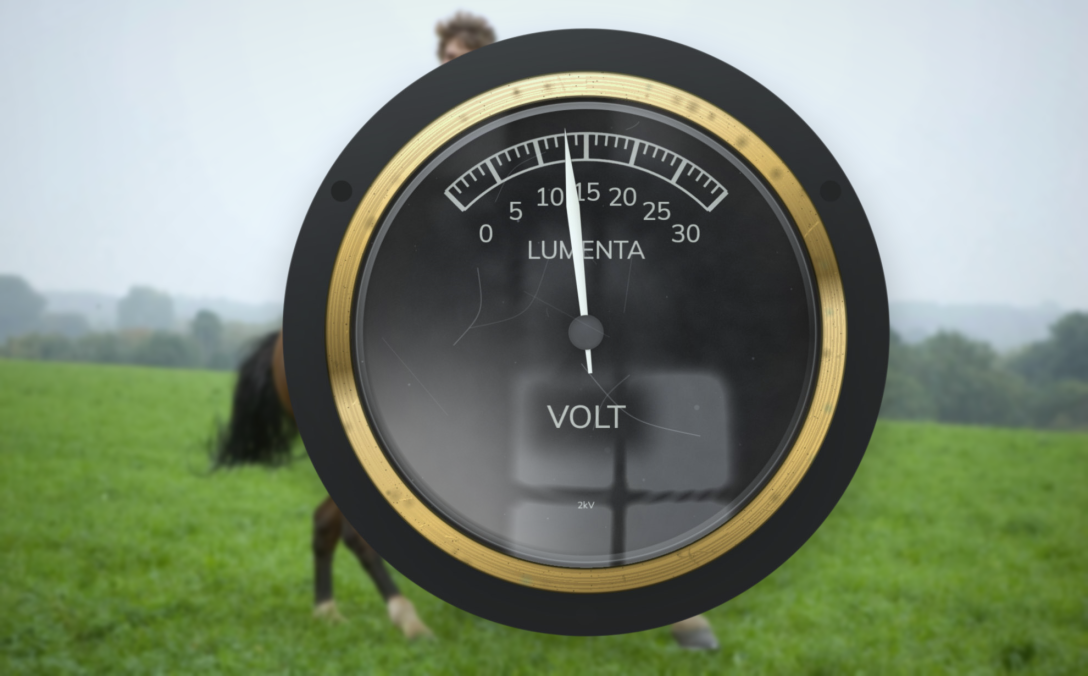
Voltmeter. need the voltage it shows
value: 13 V
